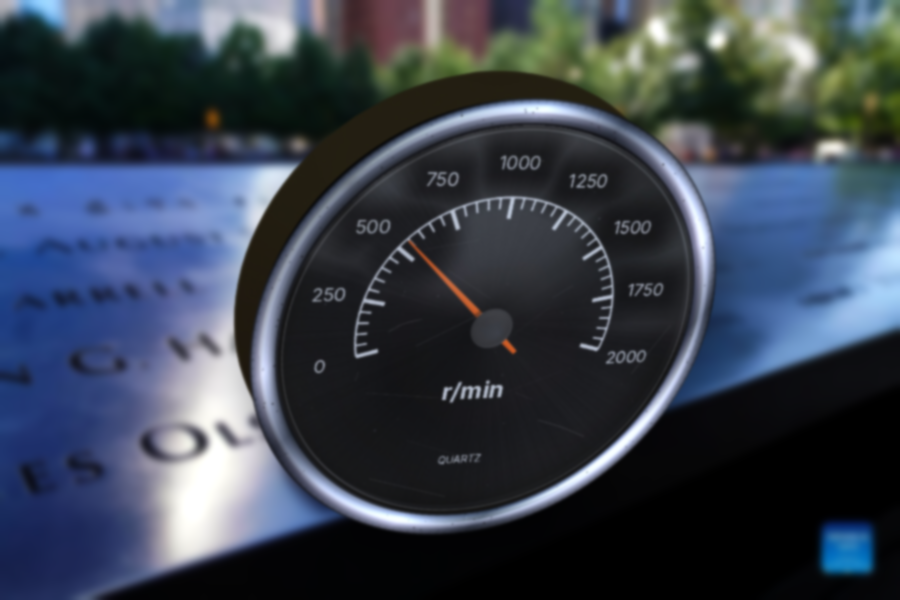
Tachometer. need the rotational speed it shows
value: 550 rpm
